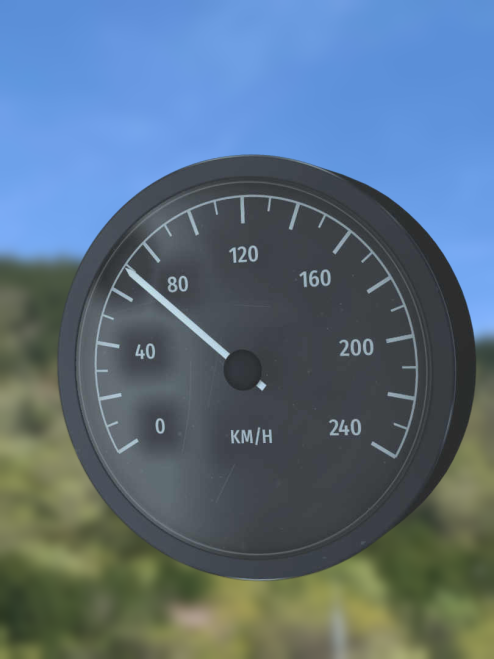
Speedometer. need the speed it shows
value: 70 km/h
